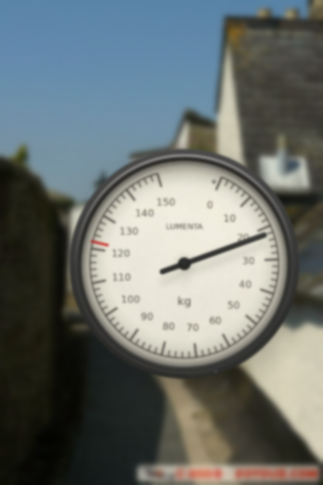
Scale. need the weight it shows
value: 22 kg
